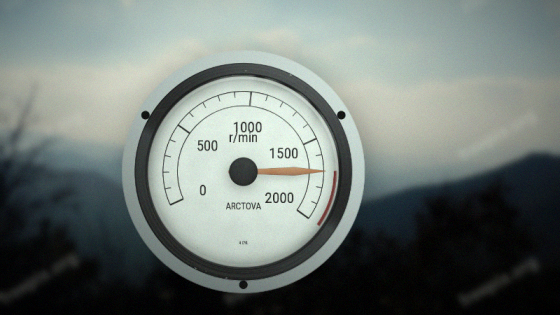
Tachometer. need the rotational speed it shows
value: 1700 rpm
